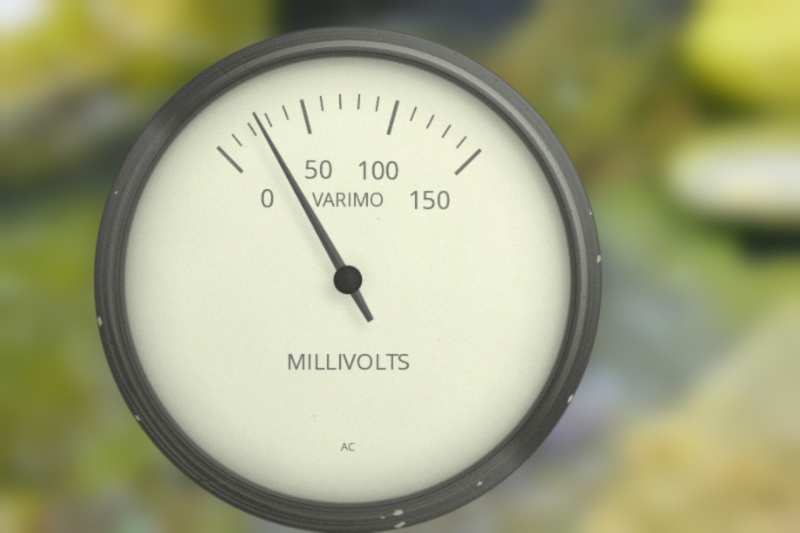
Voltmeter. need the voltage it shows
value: 25 mV
